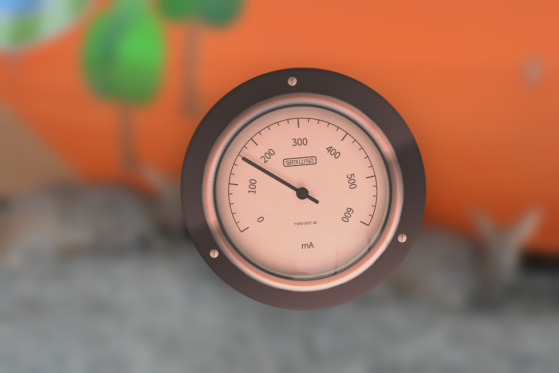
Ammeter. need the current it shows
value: 160 mA
